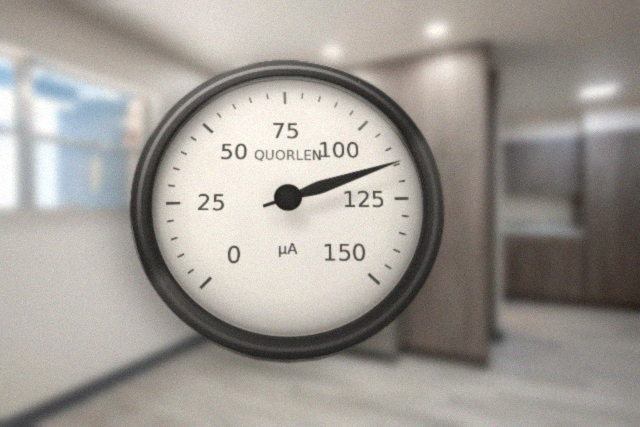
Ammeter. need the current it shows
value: 115 µA
